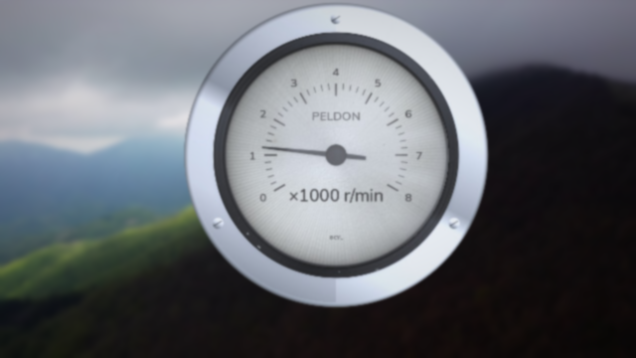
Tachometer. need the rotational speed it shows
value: 1200 rpm
